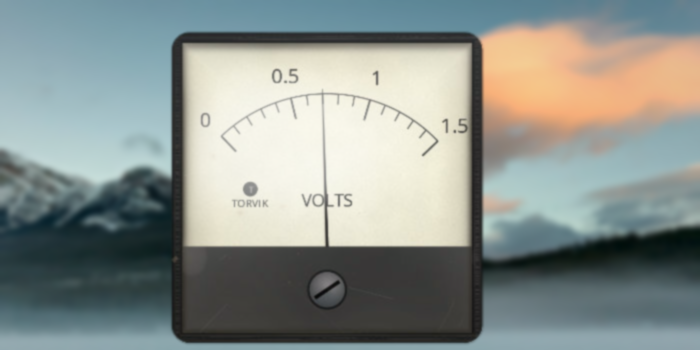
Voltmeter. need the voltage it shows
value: 0.7 V
